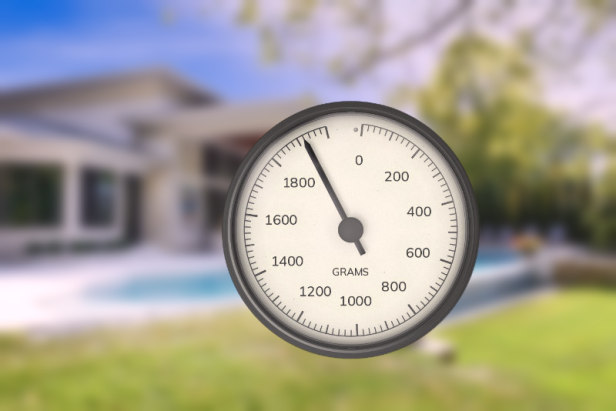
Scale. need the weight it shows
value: 1920 g
